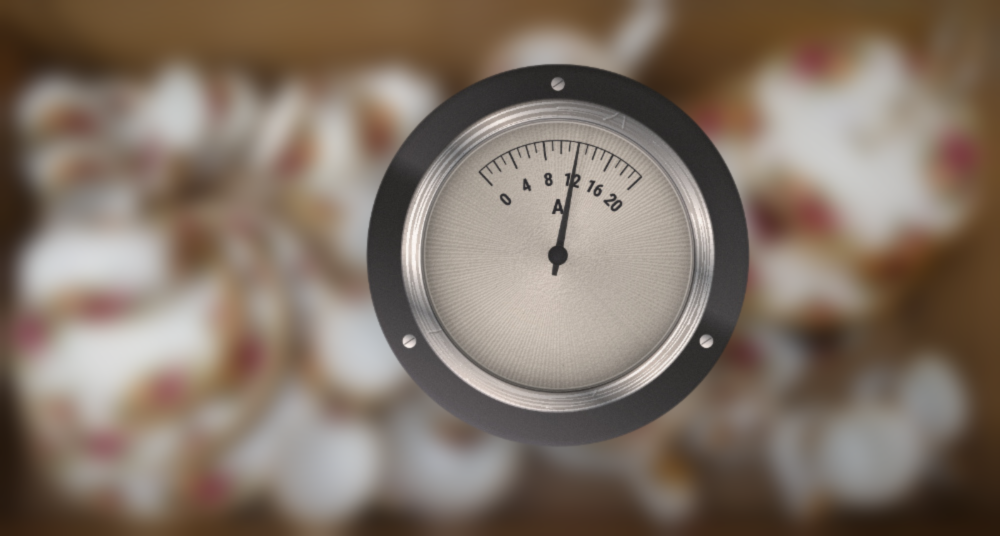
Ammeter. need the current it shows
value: 12 A
